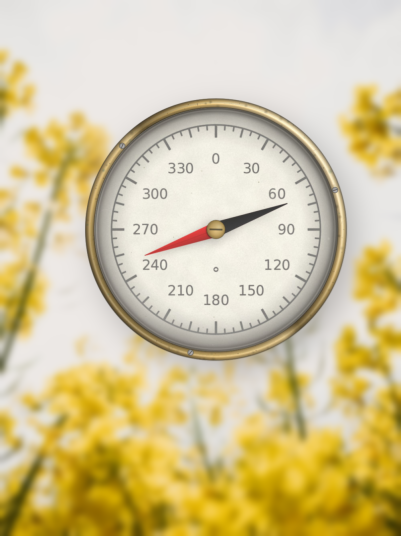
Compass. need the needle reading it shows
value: 250 °
